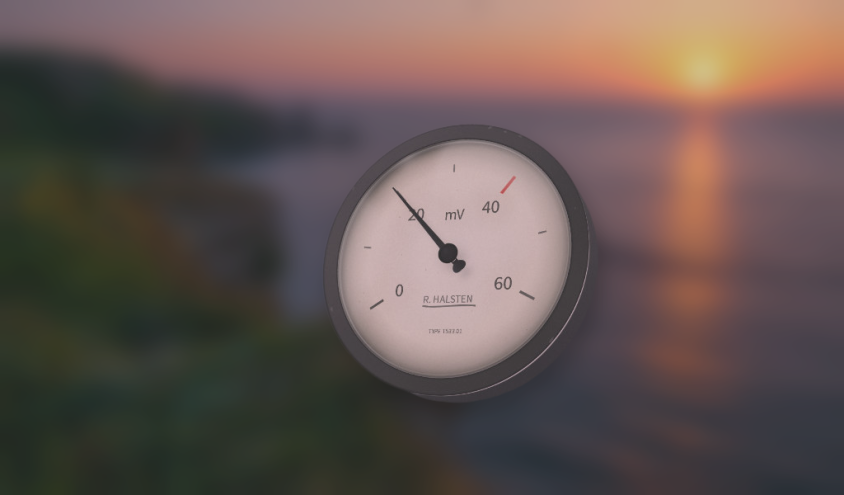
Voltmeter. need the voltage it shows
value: 20 mV
